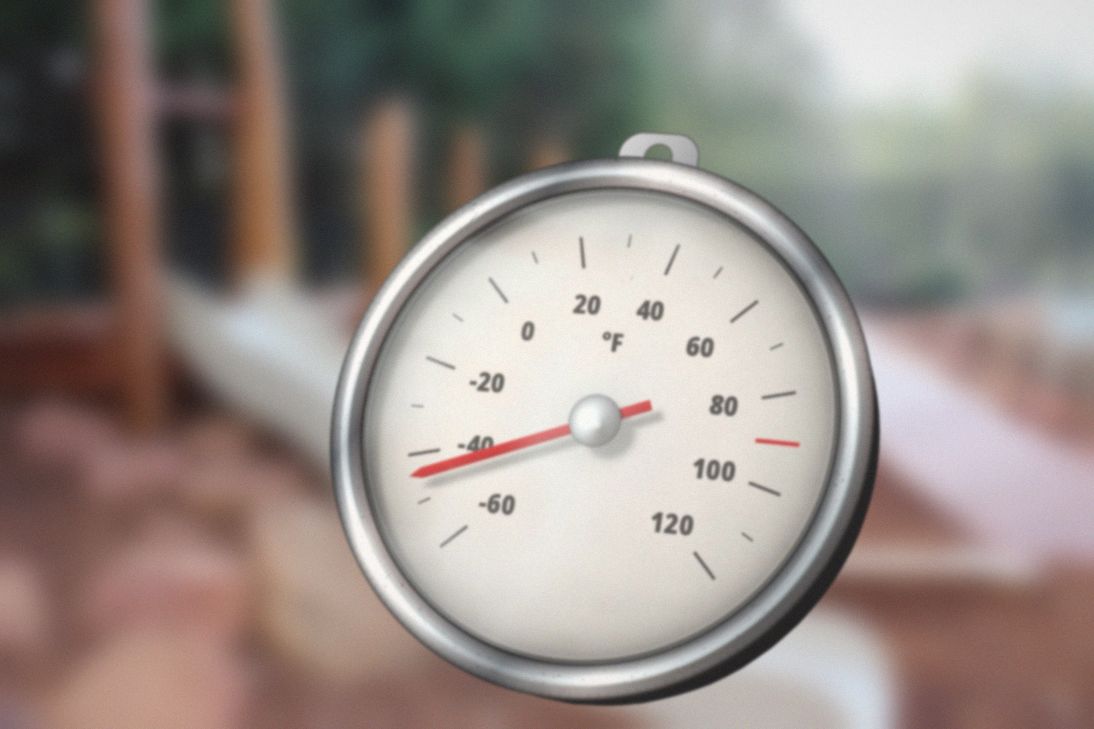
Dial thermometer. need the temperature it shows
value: -45 °F
